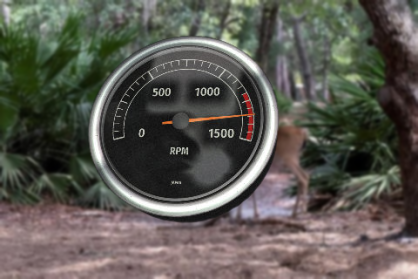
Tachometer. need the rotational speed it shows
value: 1350 rpm
